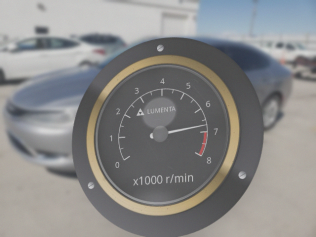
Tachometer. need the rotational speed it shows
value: 6750 rpm
